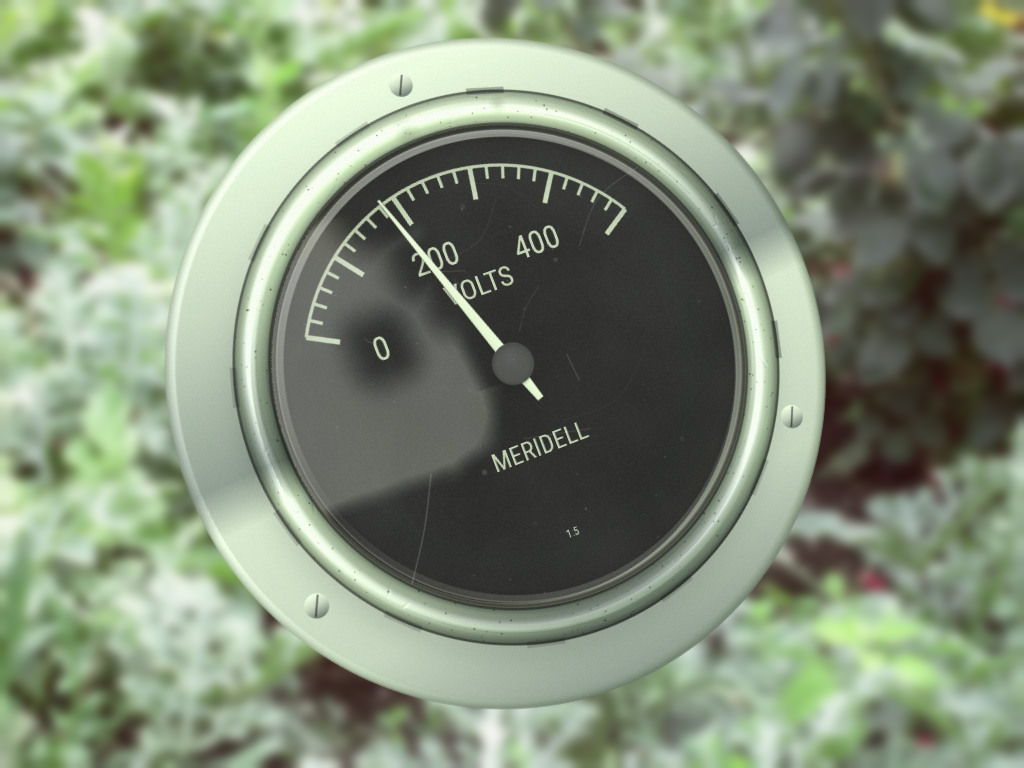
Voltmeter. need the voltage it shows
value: 180 V
